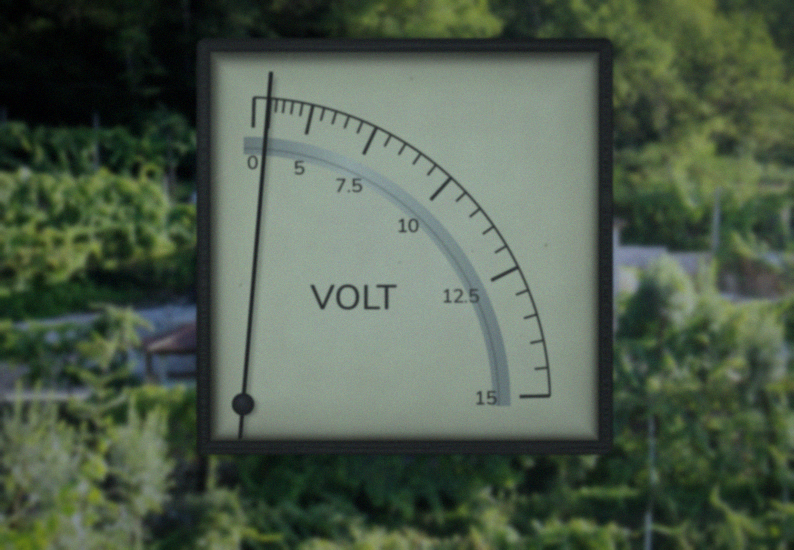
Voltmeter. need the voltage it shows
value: 2.5 V
